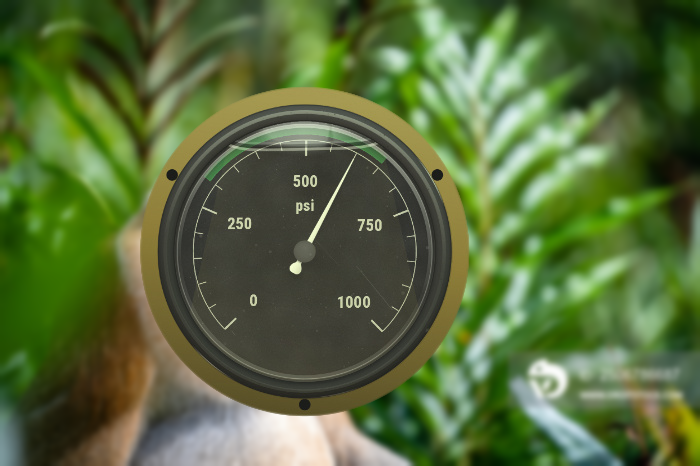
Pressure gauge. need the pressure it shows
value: 600 psi
